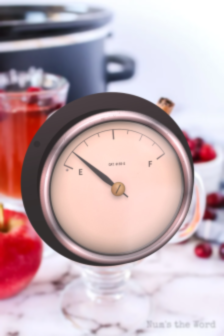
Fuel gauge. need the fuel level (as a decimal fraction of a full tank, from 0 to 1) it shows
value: 0.125
